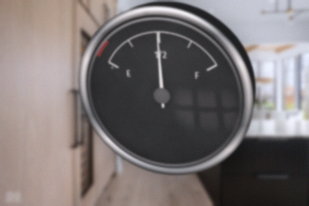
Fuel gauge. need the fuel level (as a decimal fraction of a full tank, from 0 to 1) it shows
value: 0.5
